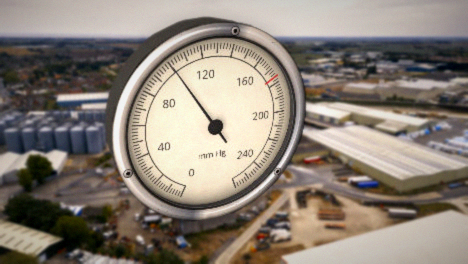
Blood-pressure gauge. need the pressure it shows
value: 100 mmHg
